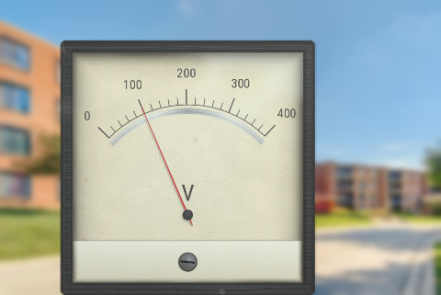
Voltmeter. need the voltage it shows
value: 100 V
